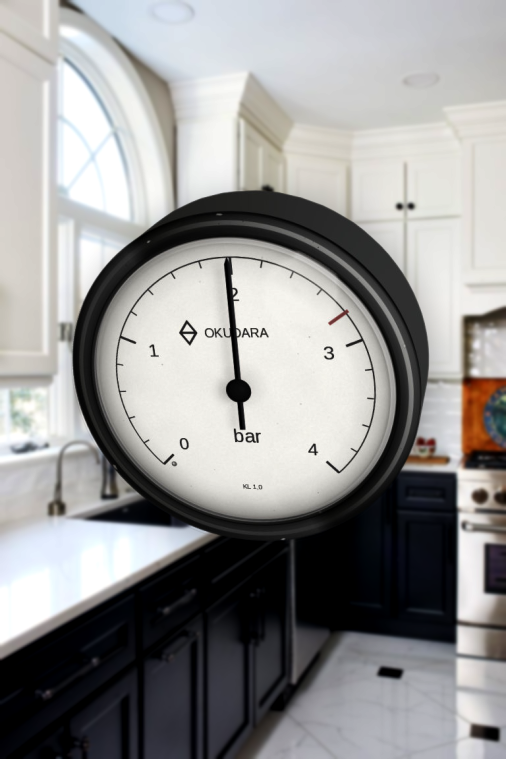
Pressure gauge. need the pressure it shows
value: 2 bar
